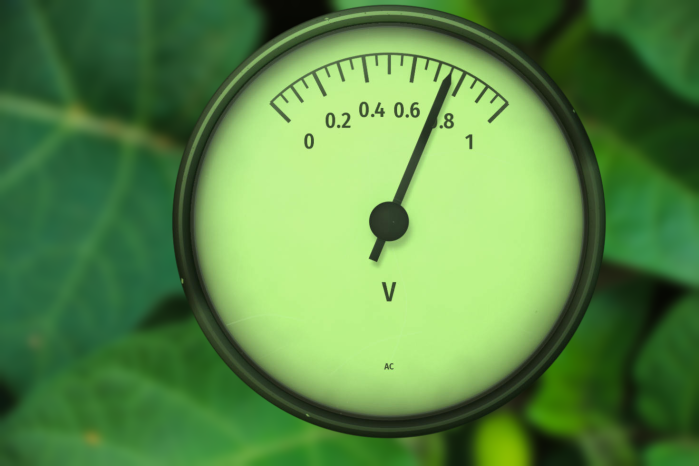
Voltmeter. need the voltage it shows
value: 0.75 V
